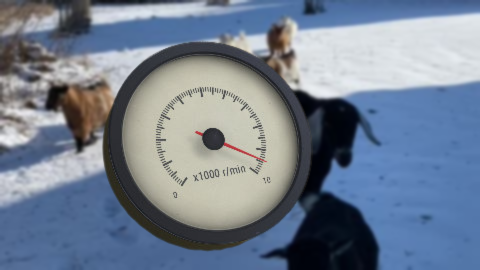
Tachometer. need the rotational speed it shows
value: 9500 rpm
